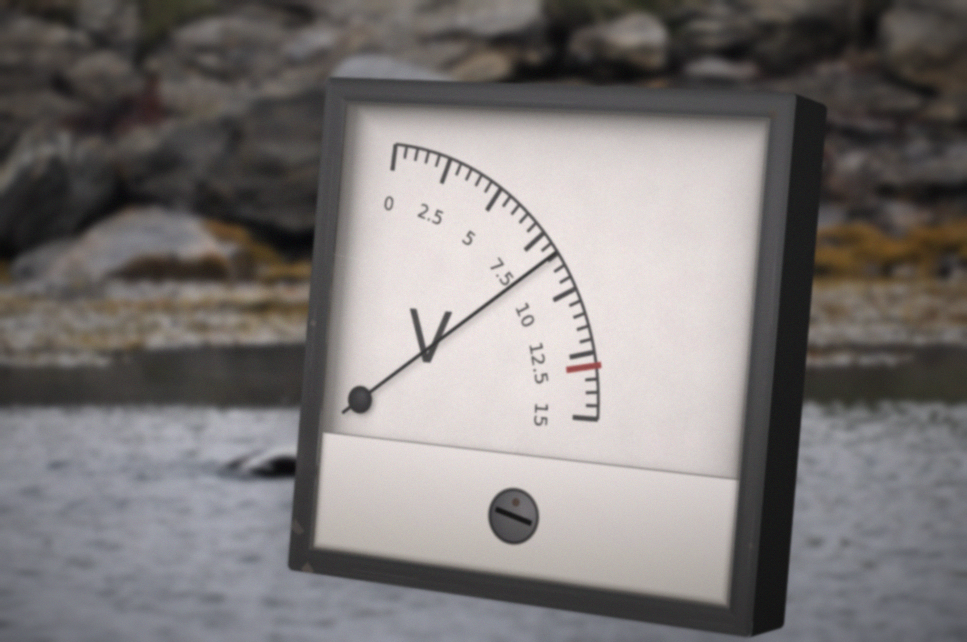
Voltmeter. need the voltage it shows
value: 8.5 V
